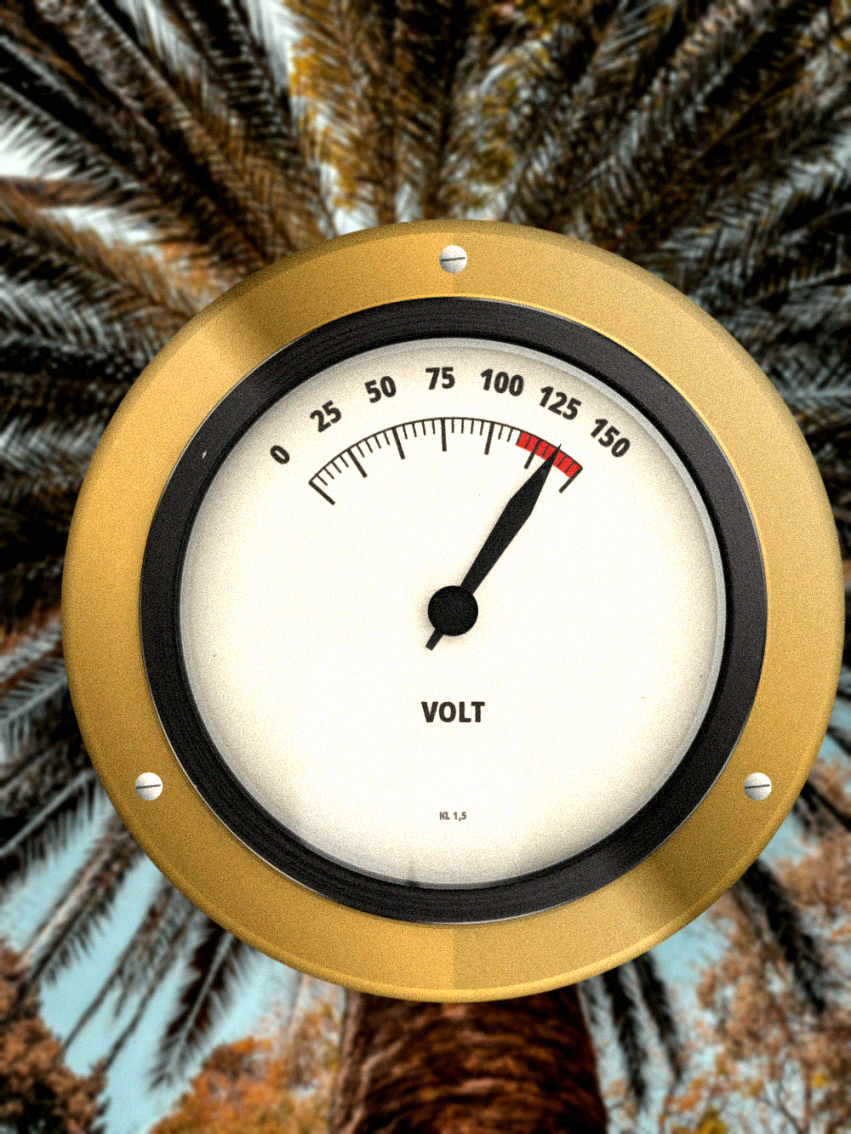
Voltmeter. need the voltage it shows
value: 135 V
